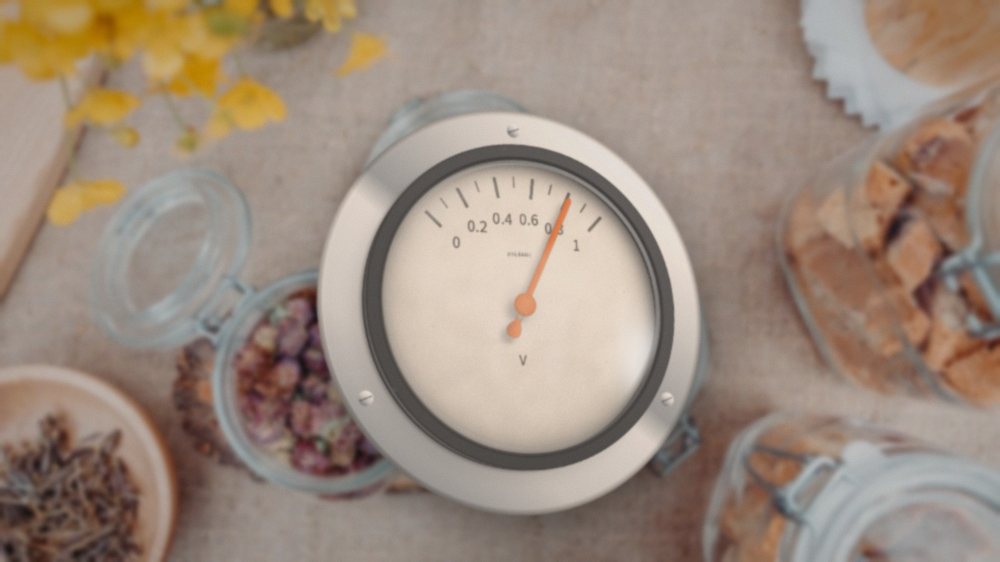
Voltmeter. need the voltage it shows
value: 0.8 V
